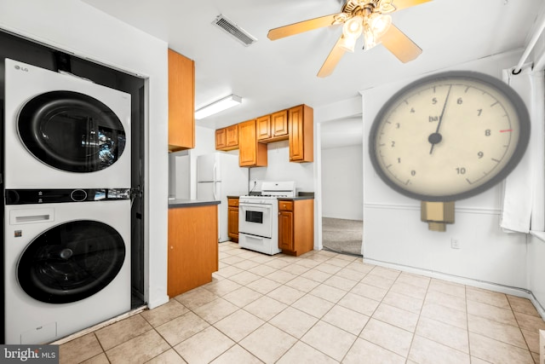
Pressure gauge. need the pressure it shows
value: 5.5 bar
